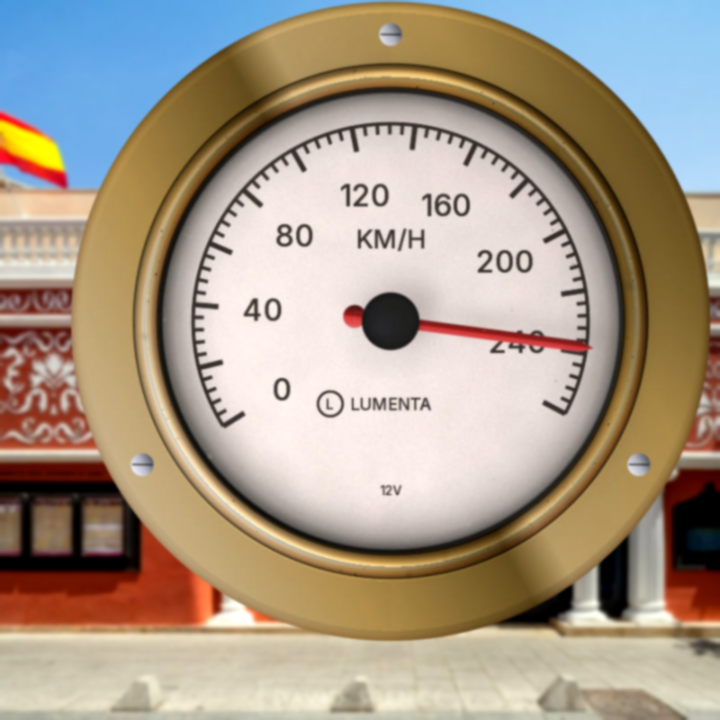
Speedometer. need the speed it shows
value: 238 km/h
